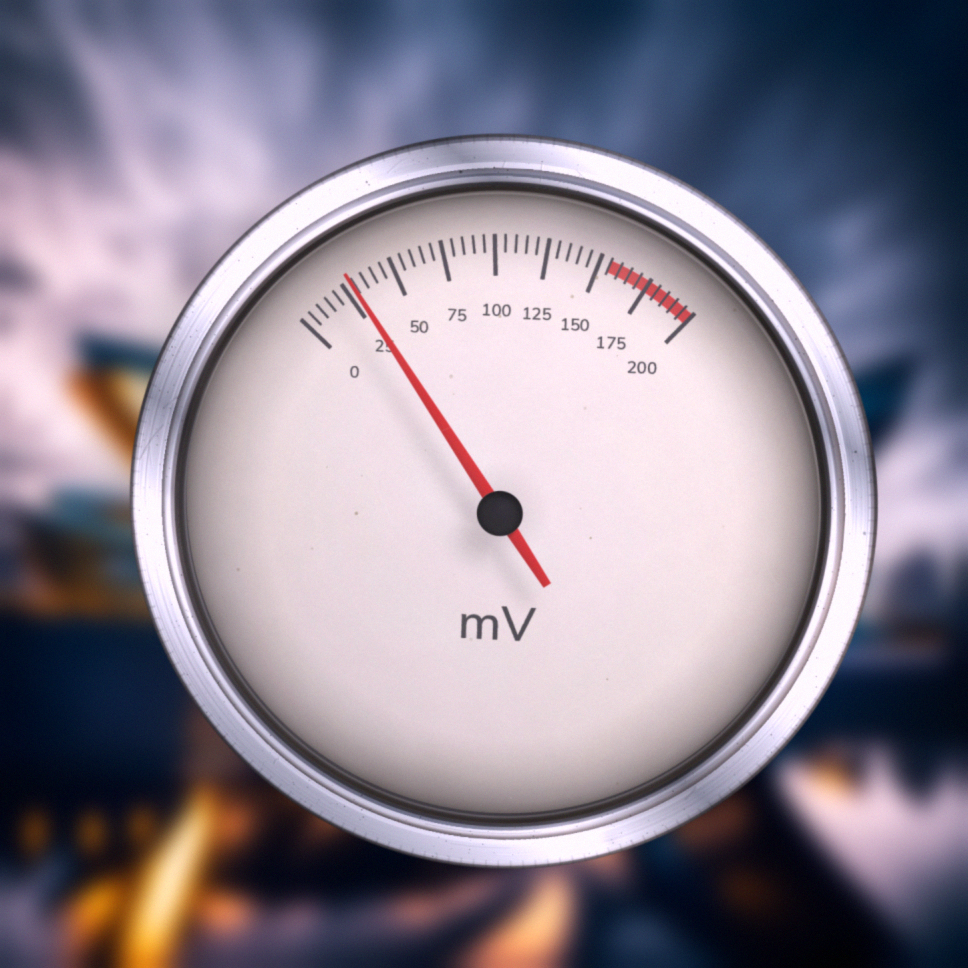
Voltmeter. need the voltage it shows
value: 30 mV
